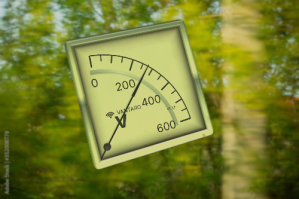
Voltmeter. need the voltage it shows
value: 275 V
